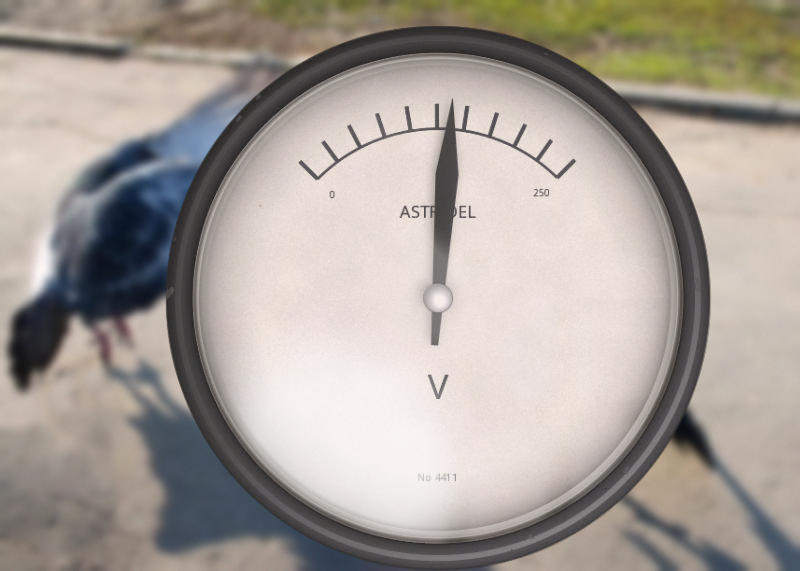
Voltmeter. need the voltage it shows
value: 137.5 V
